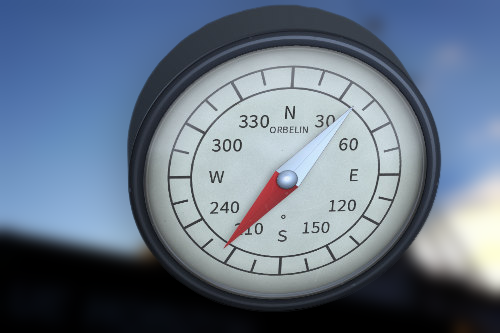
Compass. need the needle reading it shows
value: 217.5 °
